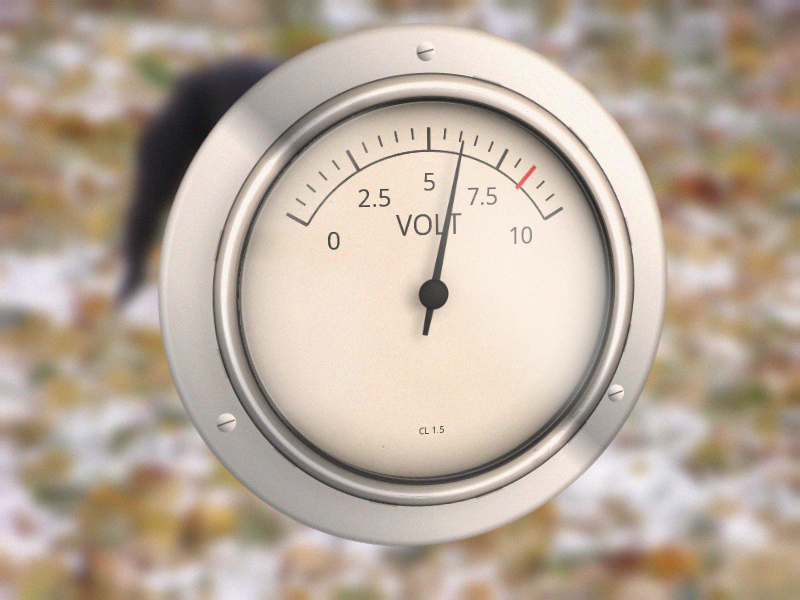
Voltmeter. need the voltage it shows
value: 6 V
